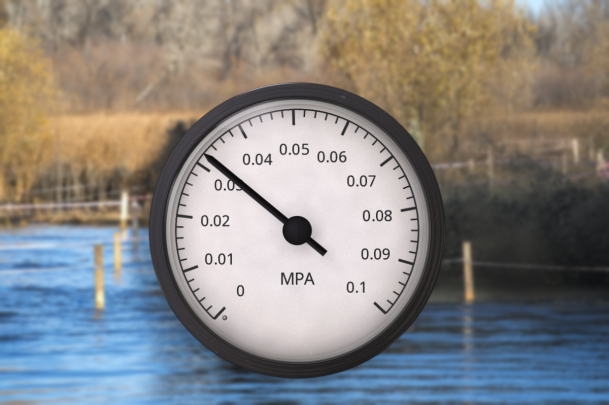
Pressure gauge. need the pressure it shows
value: 0.032 MPa
